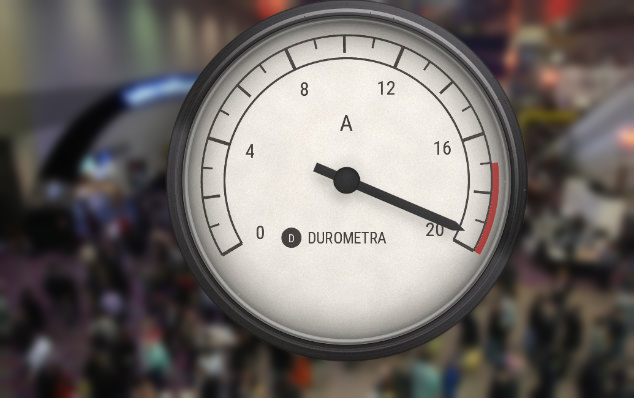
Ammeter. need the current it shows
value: 19.5 A
